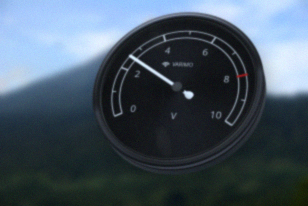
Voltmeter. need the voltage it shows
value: 2.5 V
